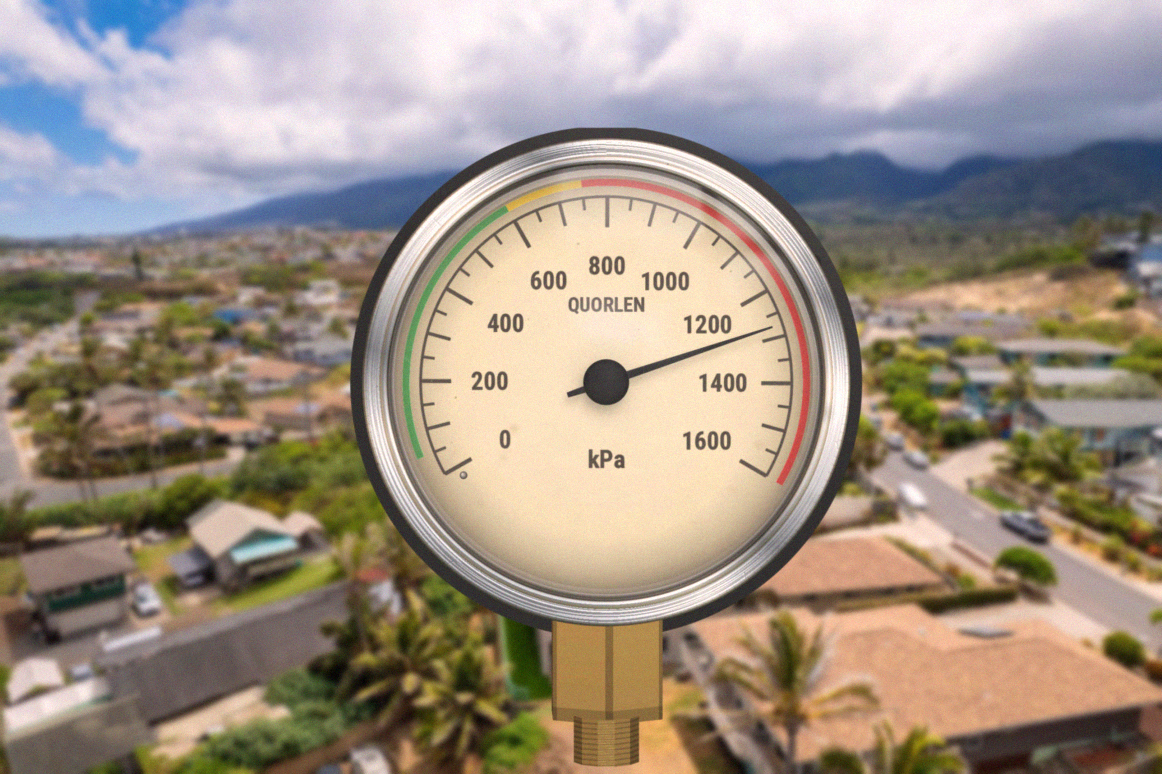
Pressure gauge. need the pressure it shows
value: 1275 kPa
